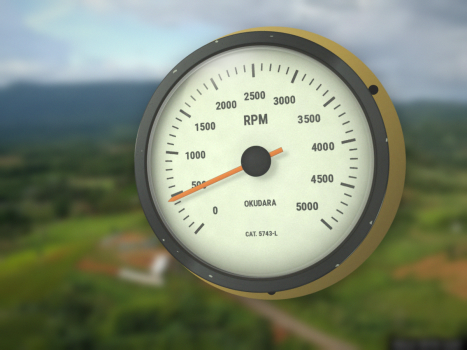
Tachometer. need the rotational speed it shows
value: 450 rpm
